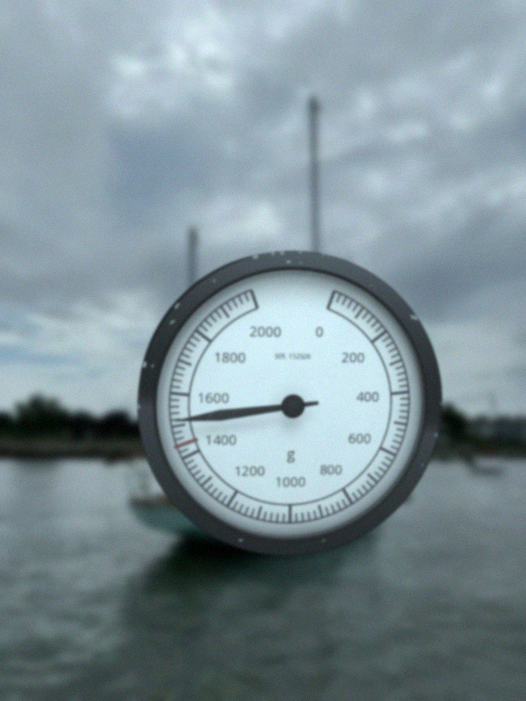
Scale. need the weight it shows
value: 1520 g
